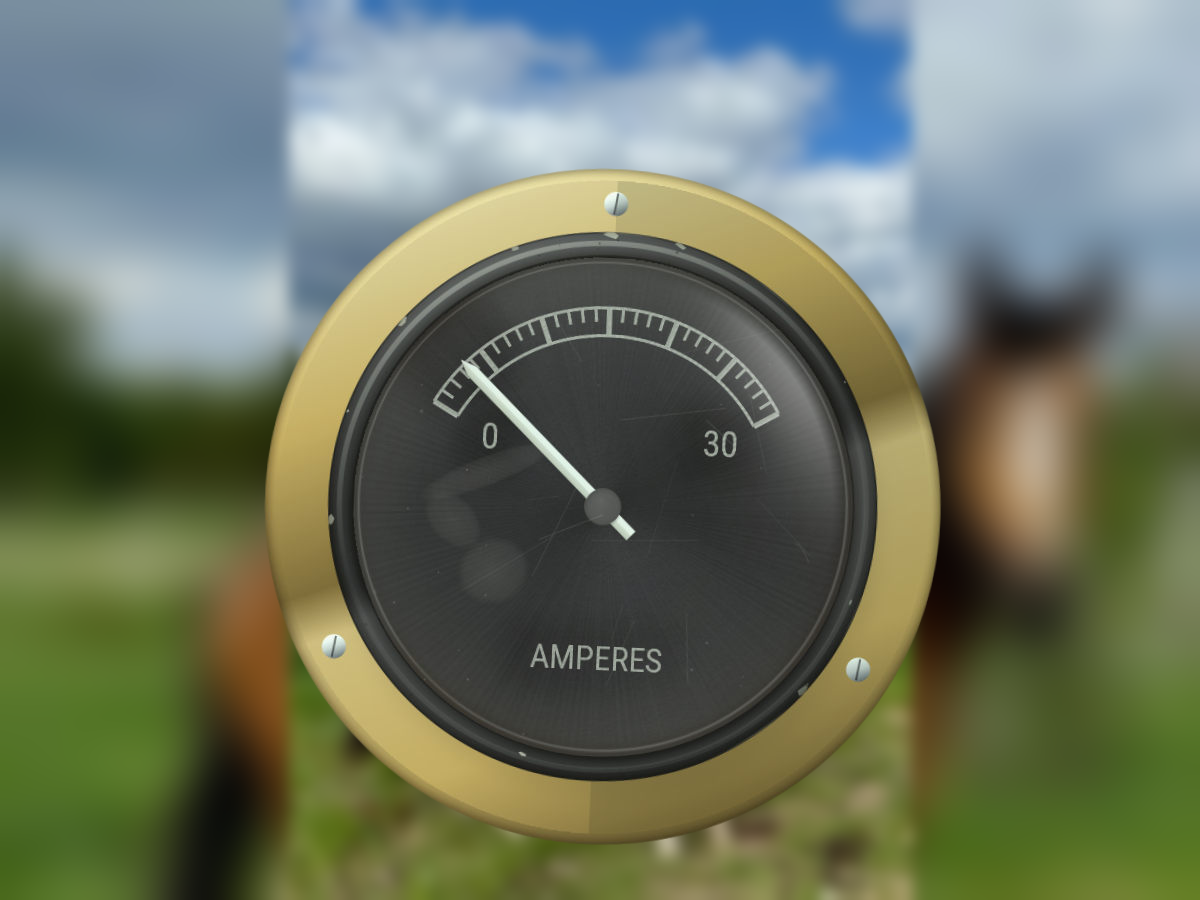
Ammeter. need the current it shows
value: 3.5 A
